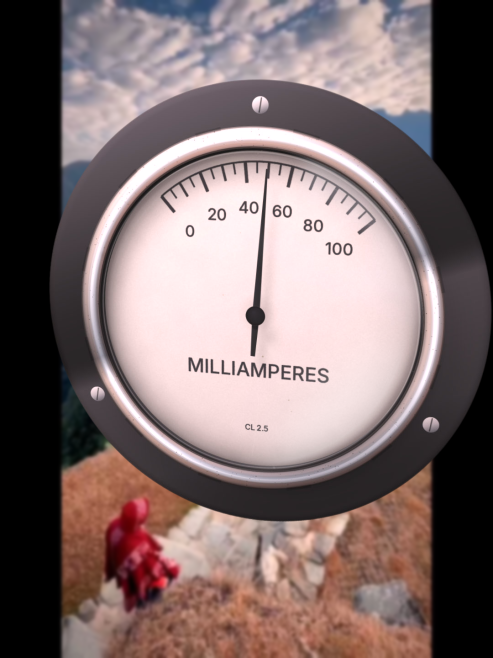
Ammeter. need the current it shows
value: 50 mA
